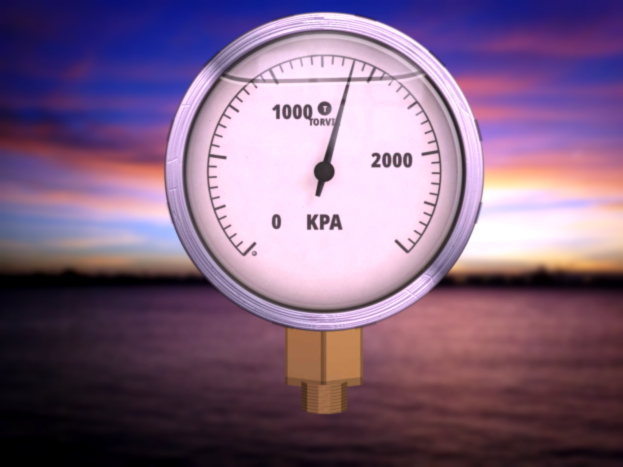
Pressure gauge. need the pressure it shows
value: 1400 kPa
